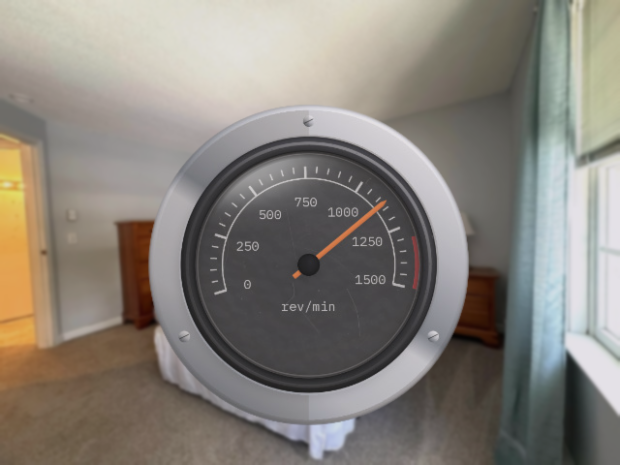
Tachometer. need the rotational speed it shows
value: 1125 rpm
